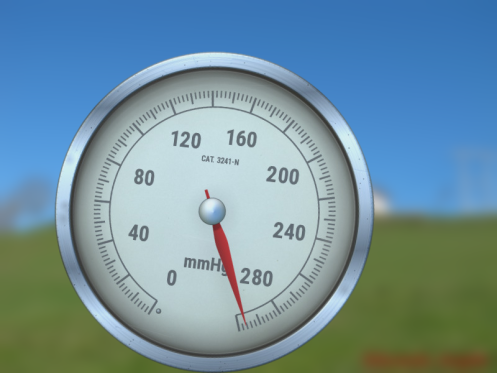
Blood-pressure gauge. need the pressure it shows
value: 296 mmHg
